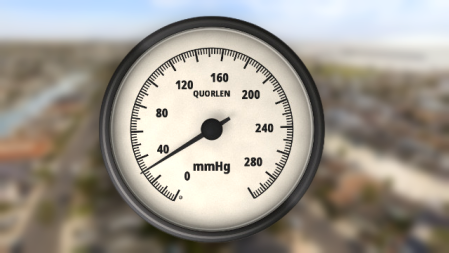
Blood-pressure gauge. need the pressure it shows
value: 30 mmHg
